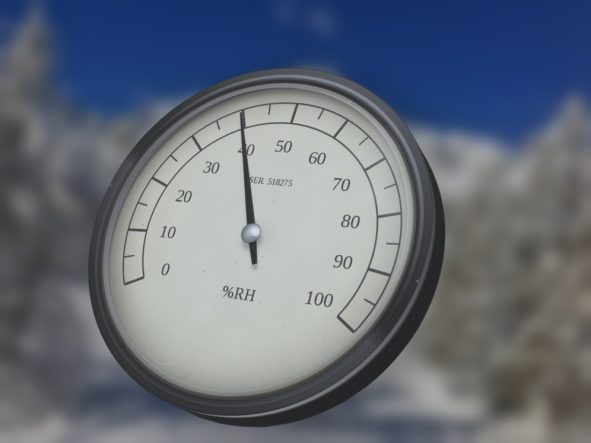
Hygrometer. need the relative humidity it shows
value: 40 %
